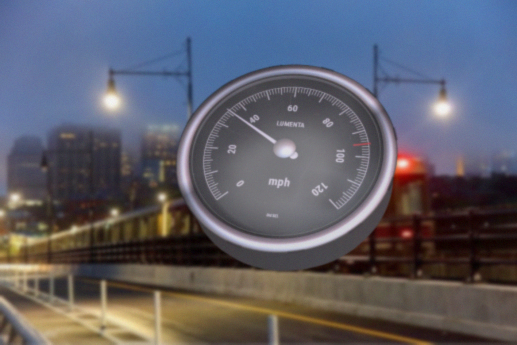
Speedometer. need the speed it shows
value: 35 mph
